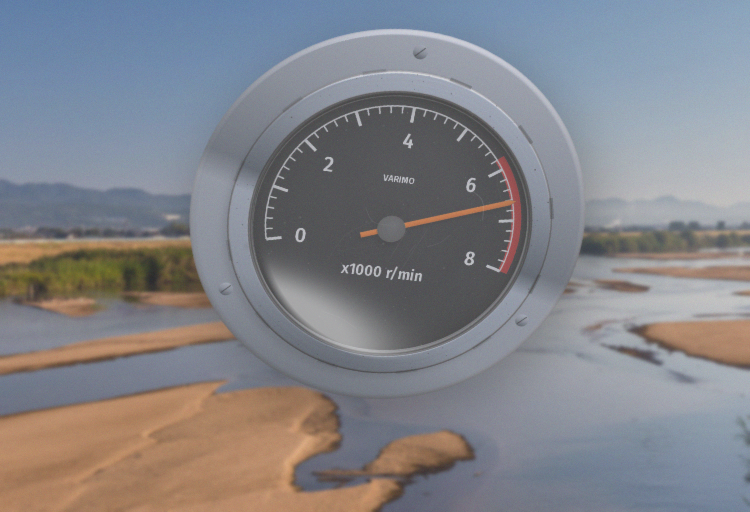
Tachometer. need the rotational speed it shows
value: 6600 rpm
